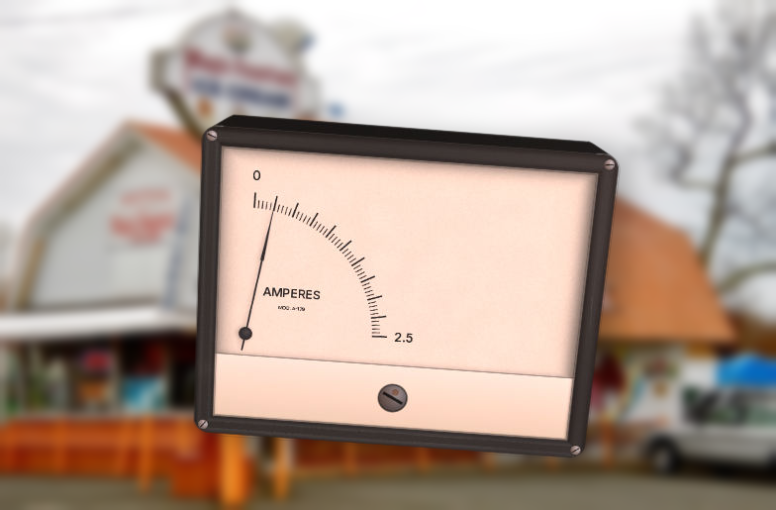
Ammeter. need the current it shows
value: 0.25 A
